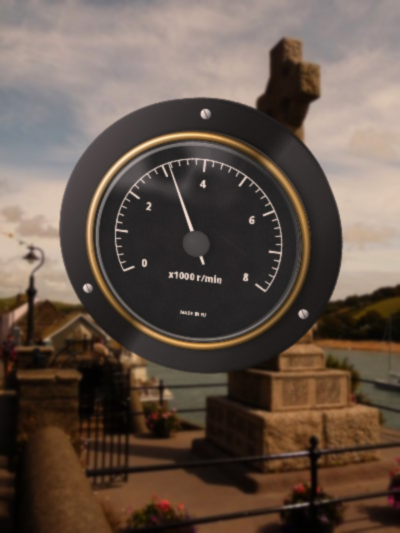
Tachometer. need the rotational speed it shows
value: 3200 rpm
